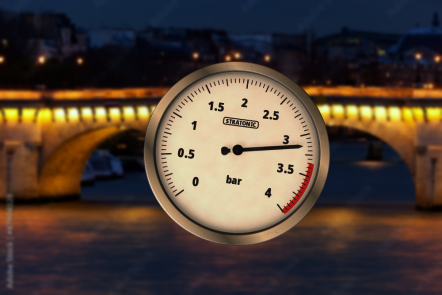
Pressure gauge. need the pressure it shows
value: 3.15 bar
